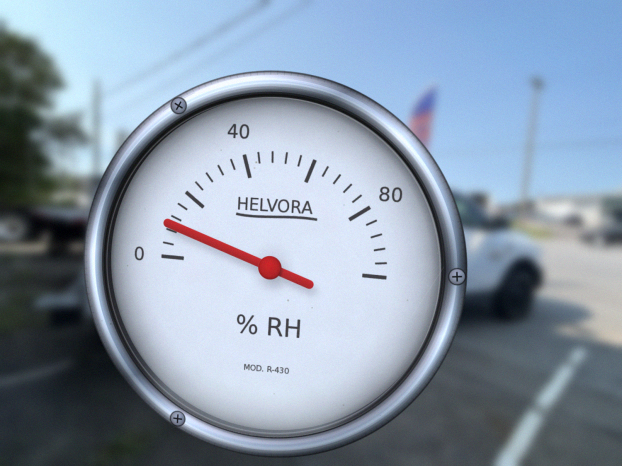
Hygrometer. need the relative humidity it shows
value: 10 %
